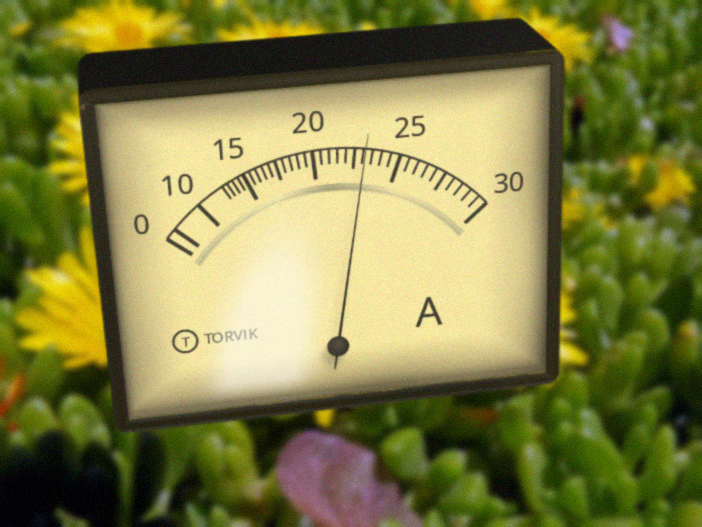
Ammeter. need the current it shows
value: 23 A
